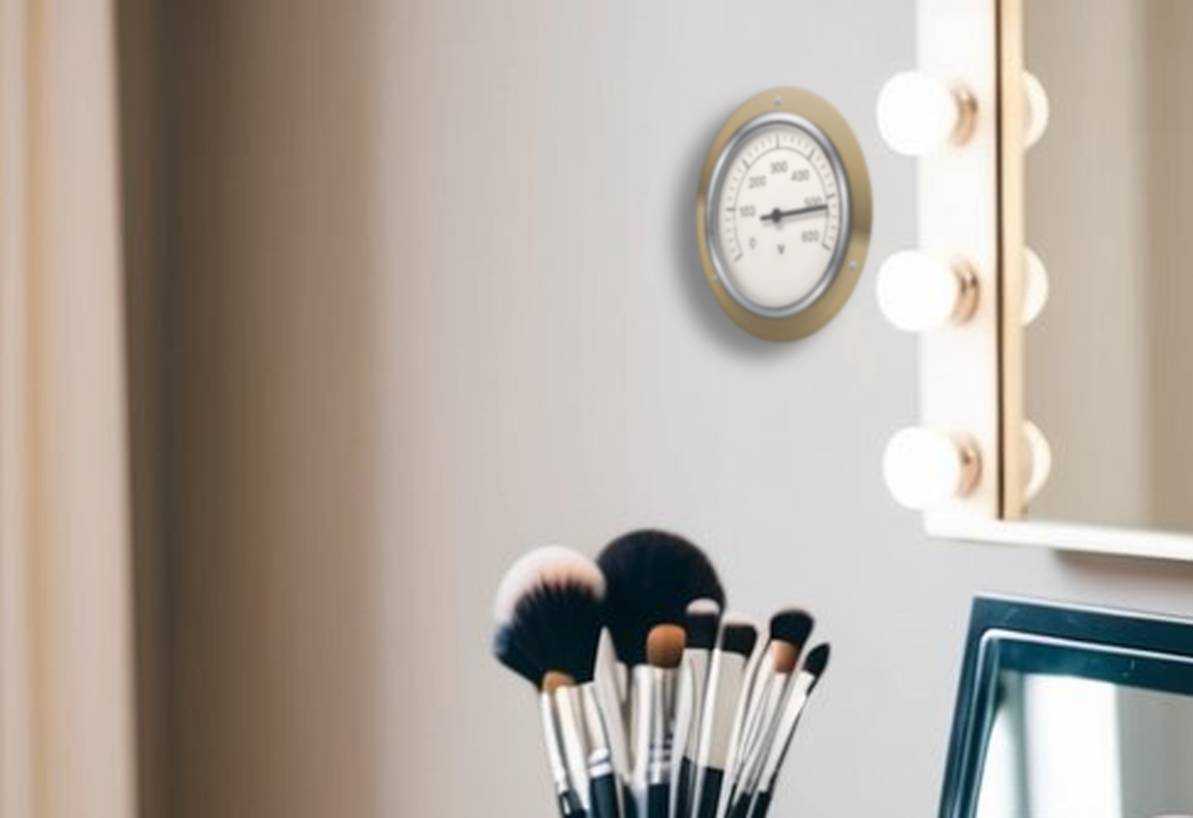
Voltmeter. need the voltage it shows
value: 520 V
